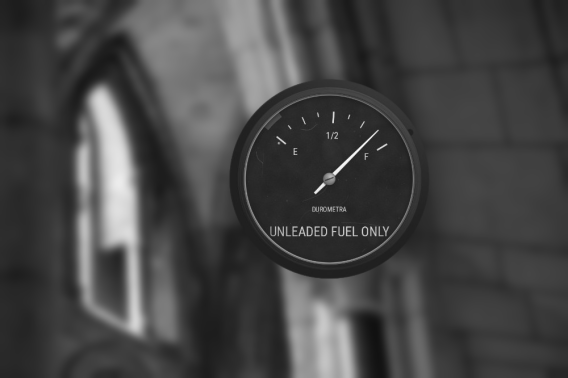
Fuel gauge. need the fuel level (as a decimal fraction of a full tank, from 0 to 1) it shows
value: 0.875
